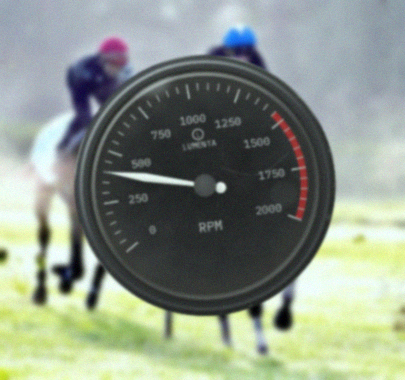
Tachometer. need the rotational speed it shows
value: 400 rpm
